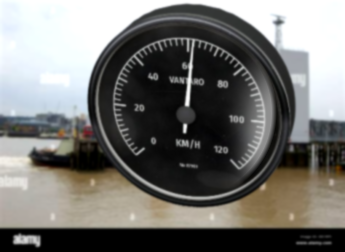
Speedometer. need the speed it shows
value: 62 km/h
